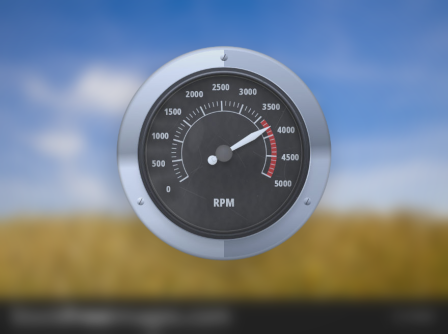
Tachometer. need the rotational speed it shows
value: 3800 rpm
